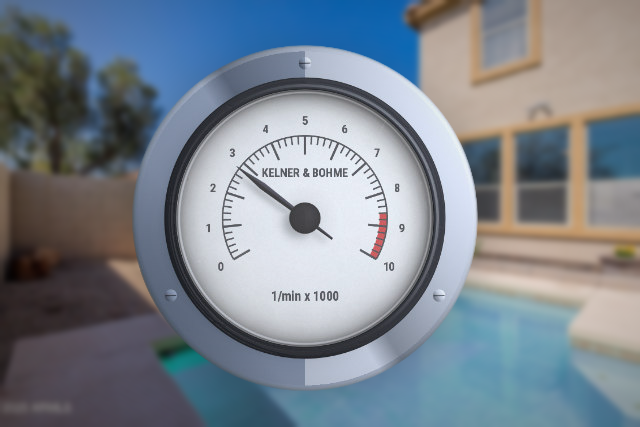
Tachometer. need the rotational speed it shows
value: 2800 rpm
